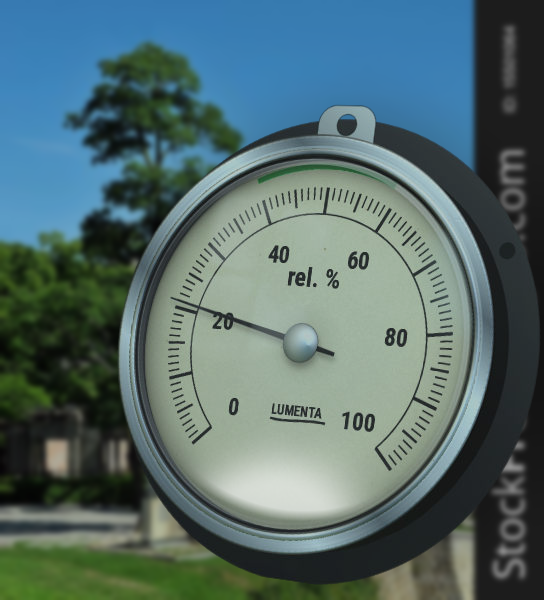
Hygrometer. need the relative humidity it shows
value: 21 %
